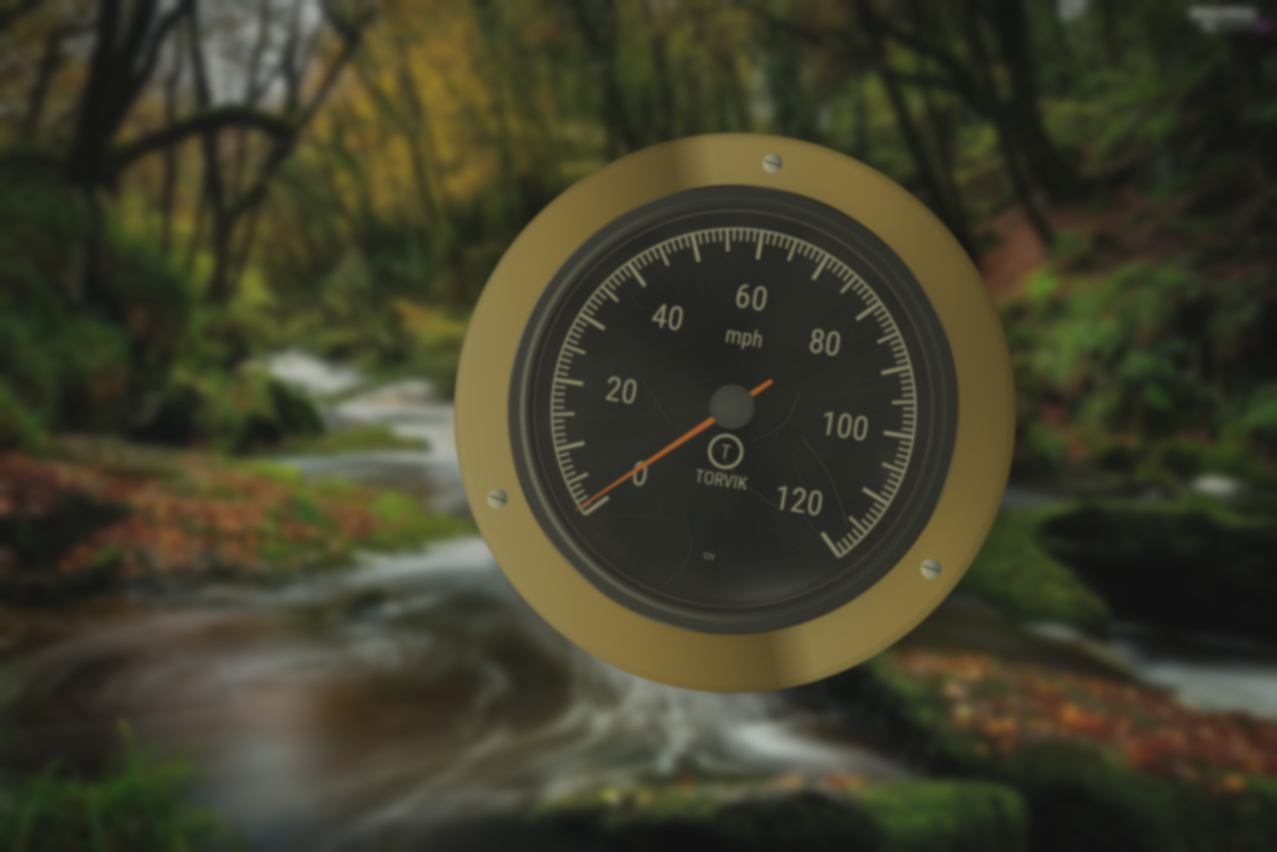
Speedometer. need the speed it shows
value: 1 mph
